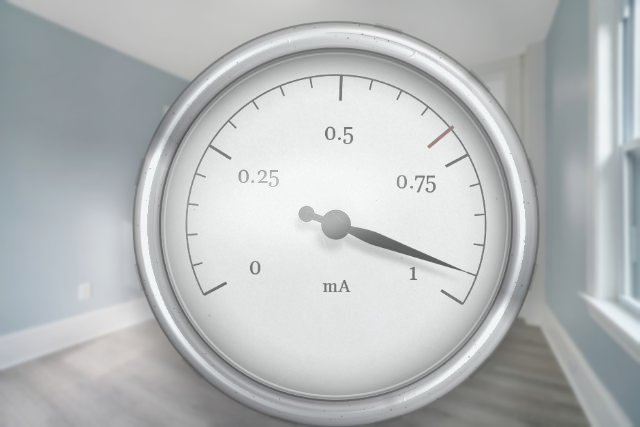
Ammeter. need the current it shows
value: 0.95 mA
